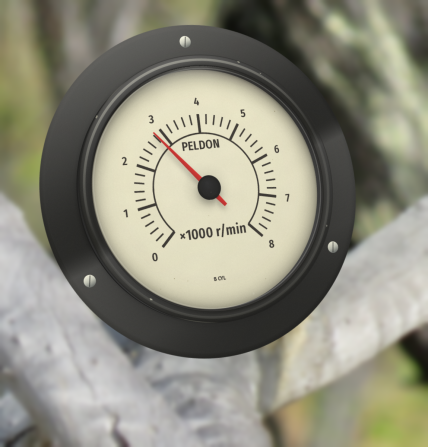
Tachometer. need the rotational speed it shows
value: 2800 rpm
